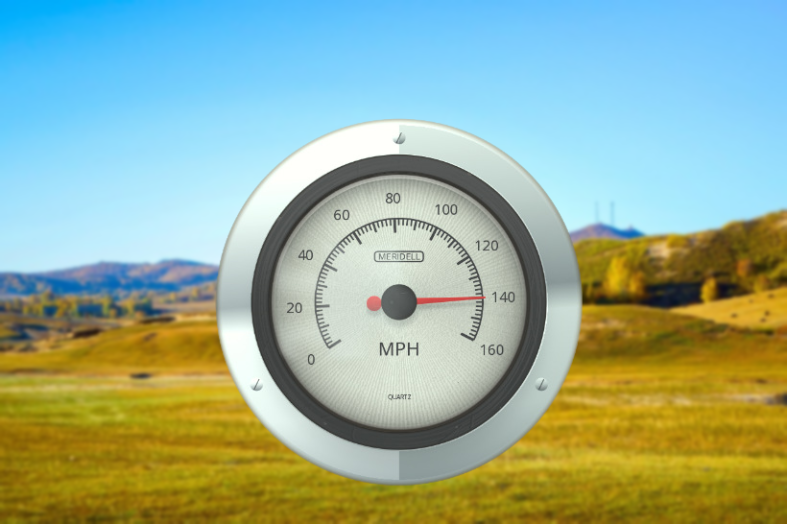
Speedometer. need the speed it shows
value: 140 mph
